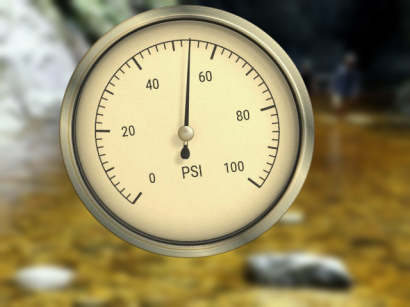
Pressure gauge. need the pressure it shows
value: 54 psi
